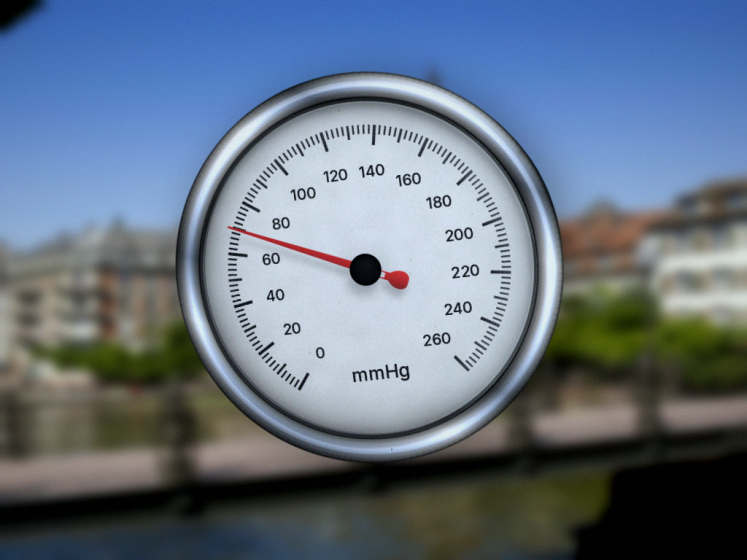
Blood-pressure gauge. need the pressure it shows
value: 70 mmHg
